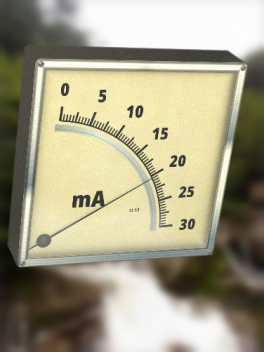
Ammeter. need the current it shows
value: 20 mA
